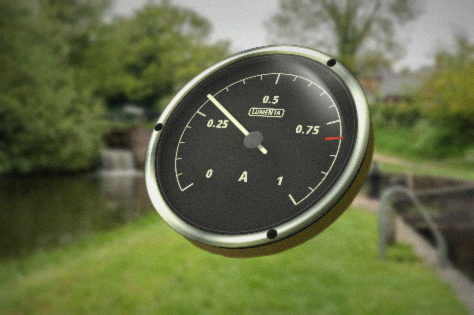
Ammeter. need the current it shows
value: 0.3 A
